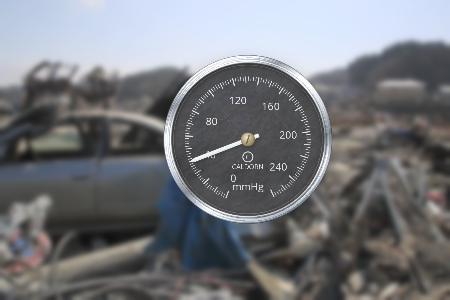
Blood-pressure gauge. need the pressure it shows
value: 40 mmHg
